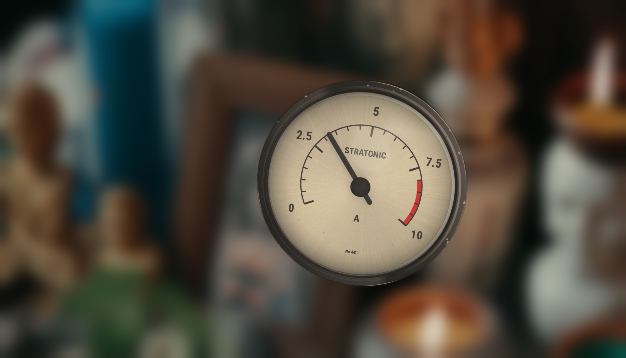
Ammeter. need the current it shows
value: 3.25 A
